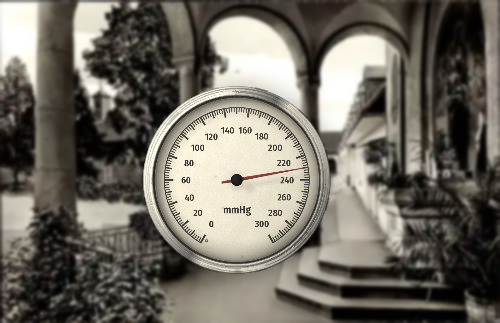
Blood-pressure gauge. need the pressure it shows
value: 230 mmHg
